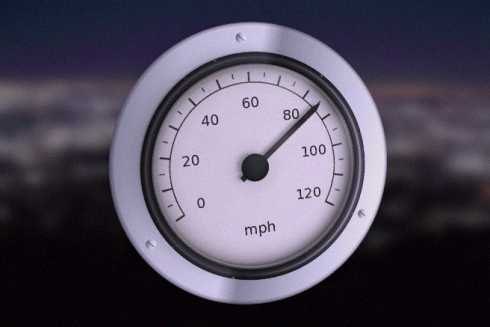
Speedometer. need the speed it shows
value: 85 mph
